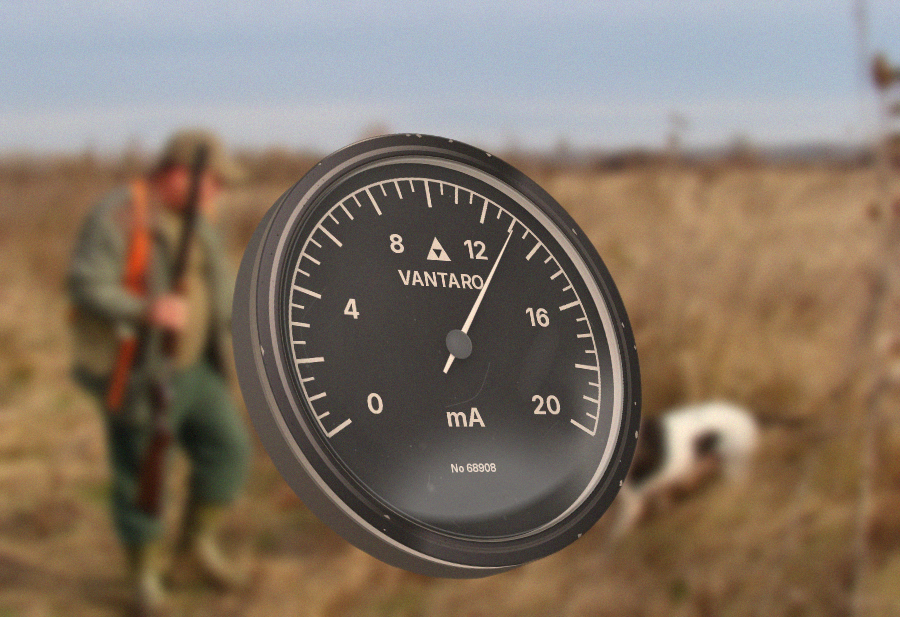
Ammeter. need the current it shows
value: 13 mA
